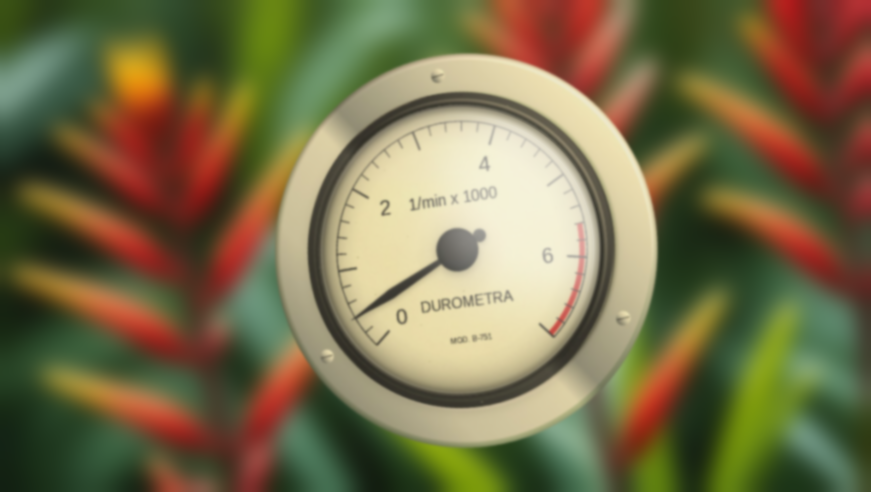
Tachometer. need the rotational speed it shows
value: 400 rpm
